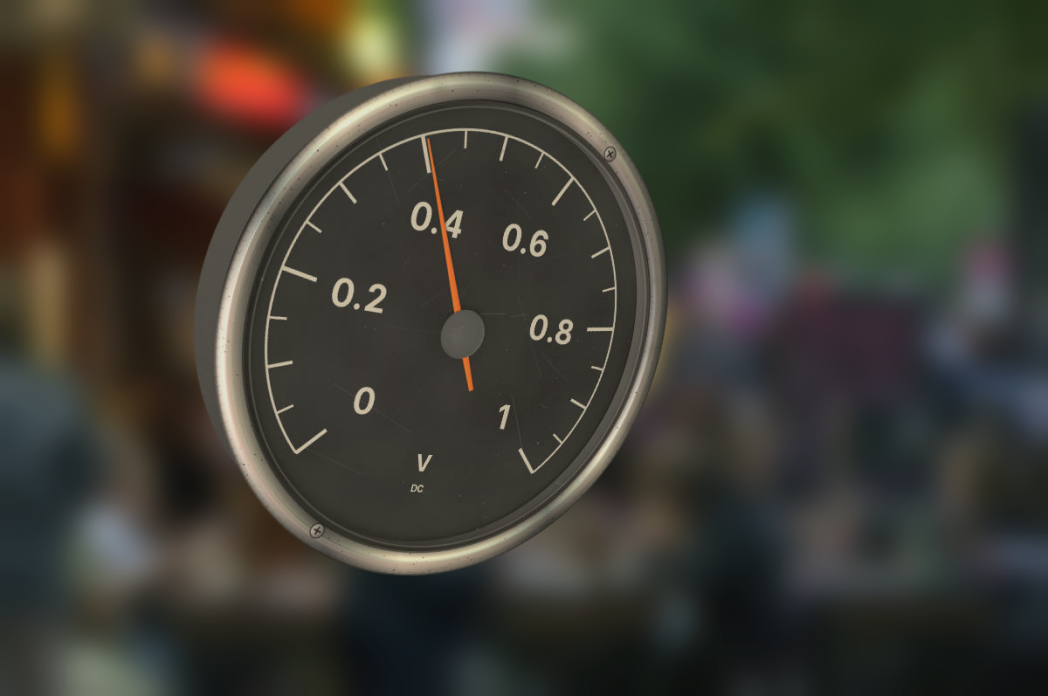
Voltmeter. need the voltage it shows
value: 0.4 V
